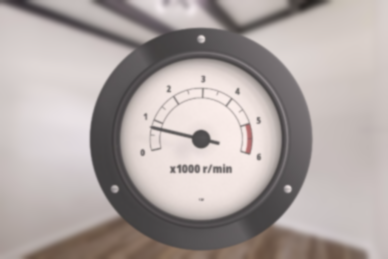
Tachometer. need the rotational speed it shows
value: 750 rpm
